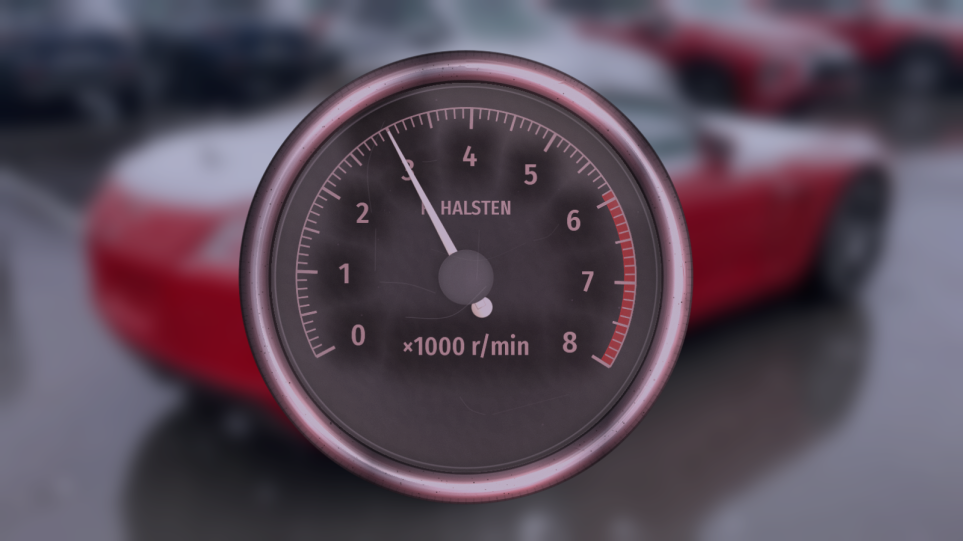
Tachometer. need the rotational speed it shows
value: 3000 rpm
